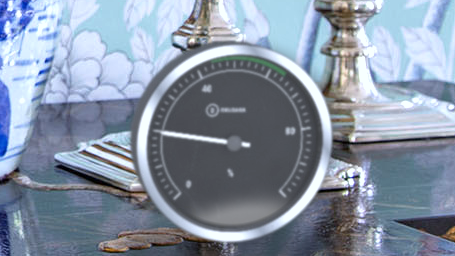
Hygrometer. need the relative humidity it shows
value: 20 %
